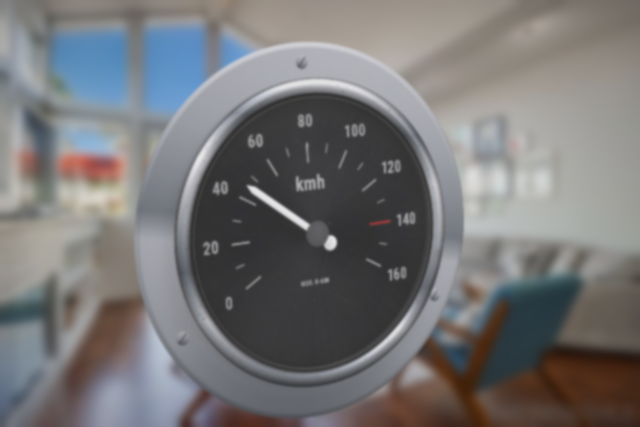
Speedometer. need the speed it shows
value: 45 km/h
